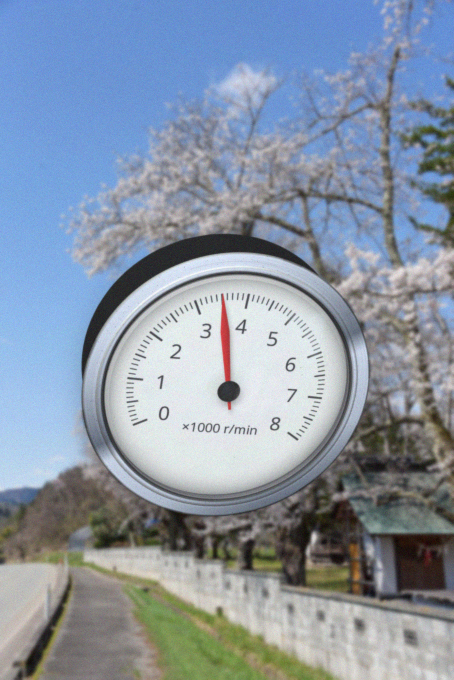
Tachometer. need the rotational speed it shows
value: 3500 rpm
